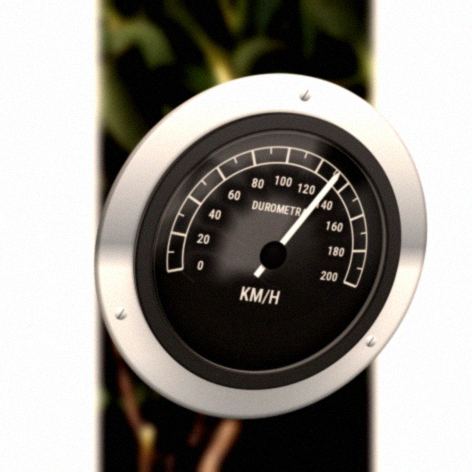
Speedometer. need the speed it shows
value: 130 km/h
